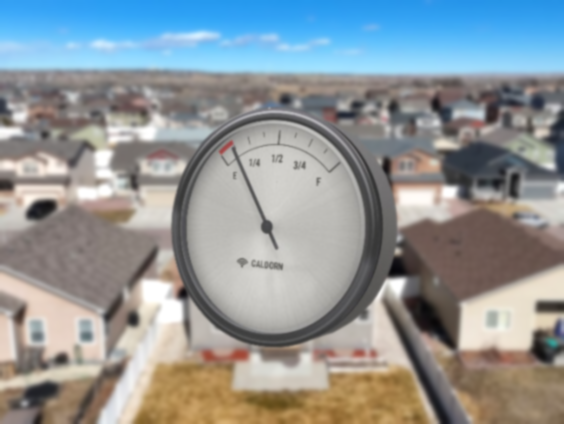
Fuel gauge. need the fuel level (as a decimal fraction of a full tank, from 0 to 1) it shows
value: 0.125
